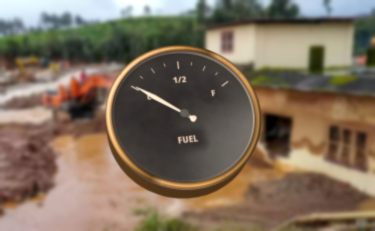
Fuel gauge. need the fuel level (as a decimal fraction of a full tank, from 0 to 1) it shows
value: 0
